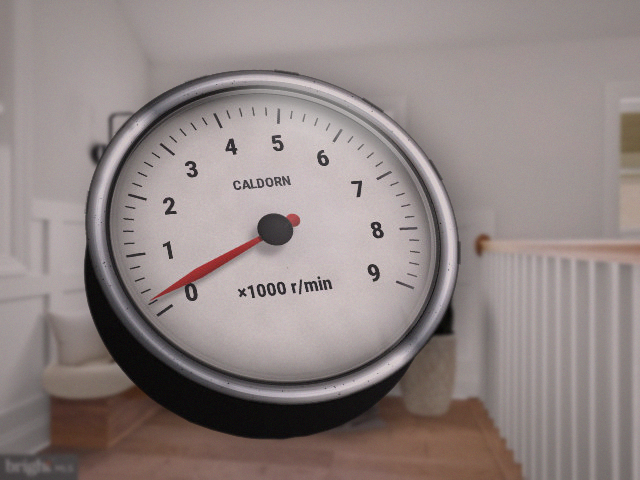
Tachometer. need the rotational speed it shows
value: 200 rpm
